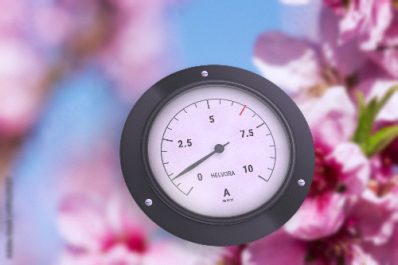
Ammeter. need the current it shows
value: 0.75 A
